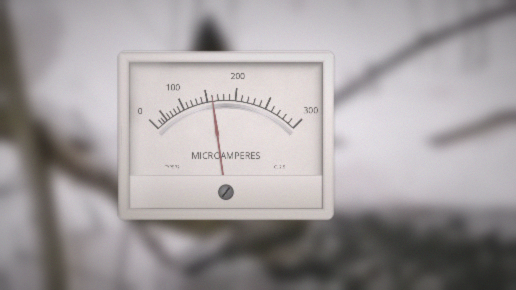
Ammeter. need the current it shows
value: 160 µA
